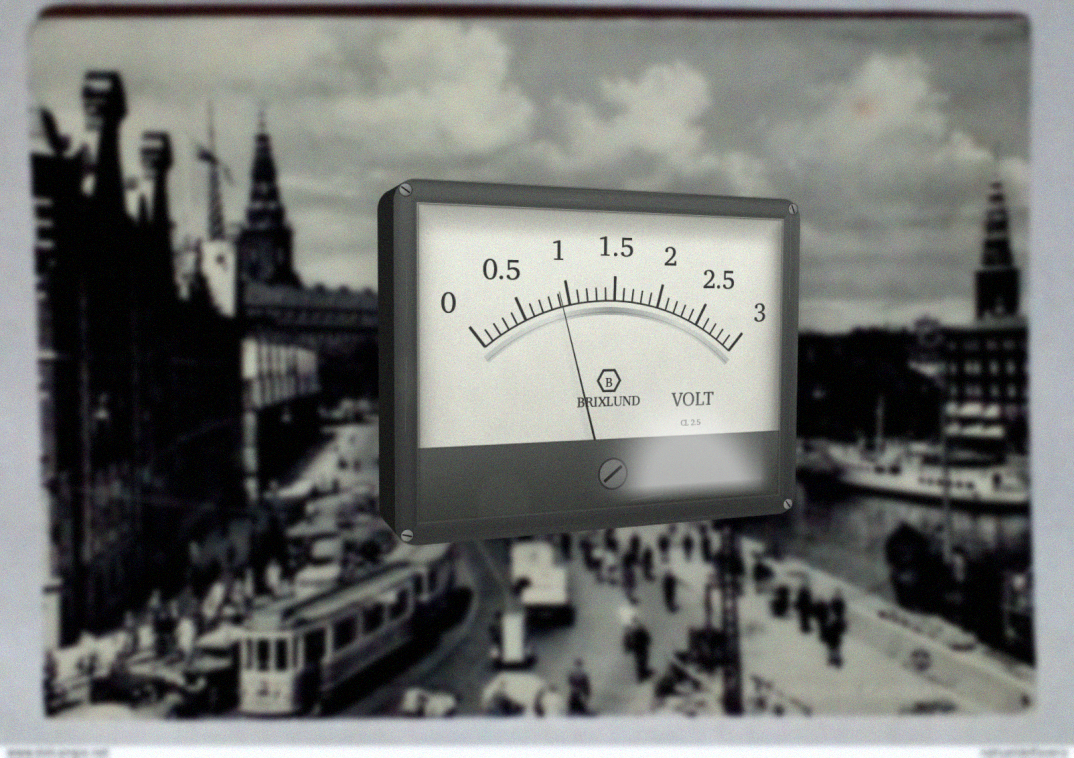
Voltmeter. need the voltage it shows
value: 0.9 V
